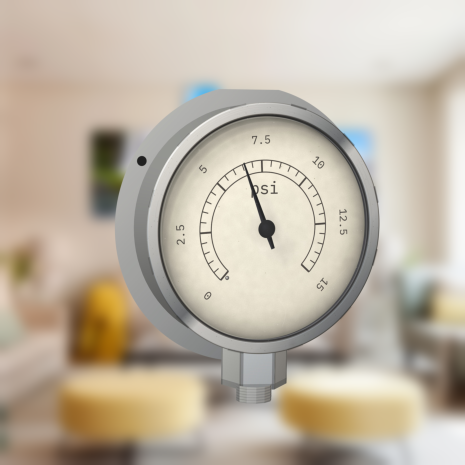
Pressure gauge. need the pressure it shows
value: 6.5 psi
